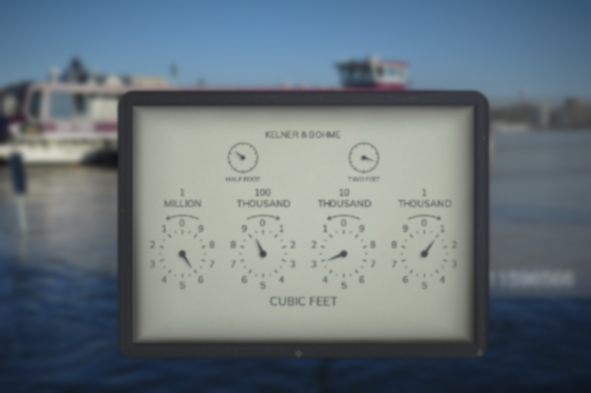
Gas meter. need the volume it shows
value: 593100 ft³
